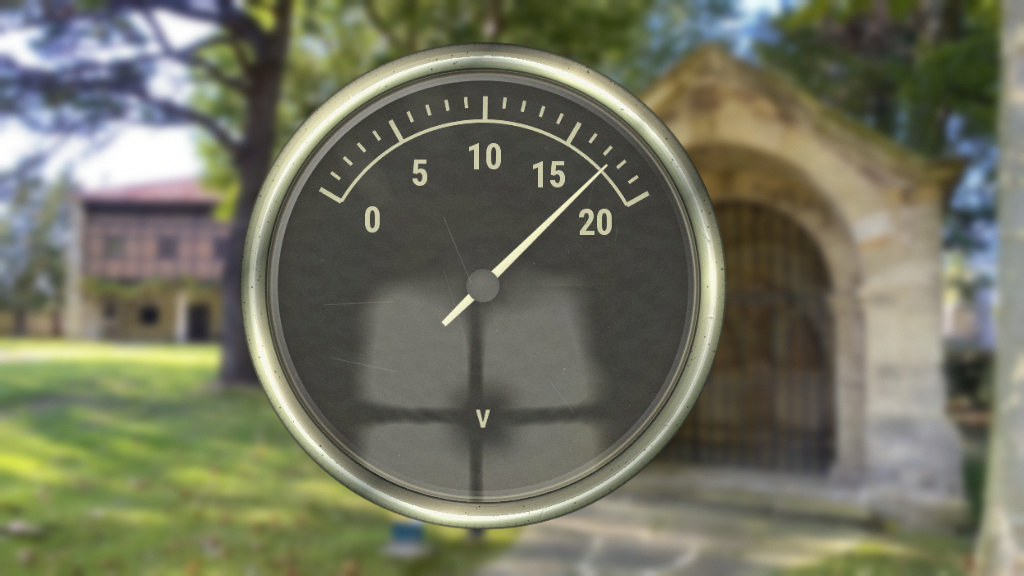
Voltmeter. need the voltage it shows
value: 17.5 V
